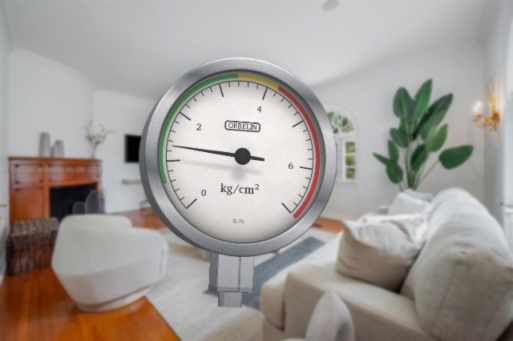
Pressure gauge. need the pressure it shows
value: 1.3 kg/cm²
